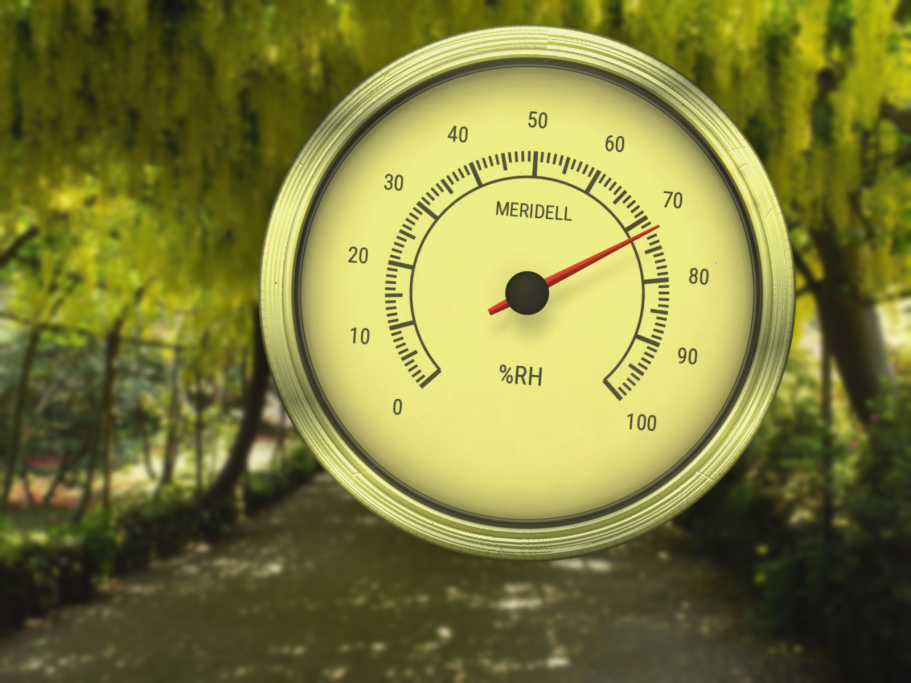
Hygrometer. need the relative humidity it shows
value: 72 %
